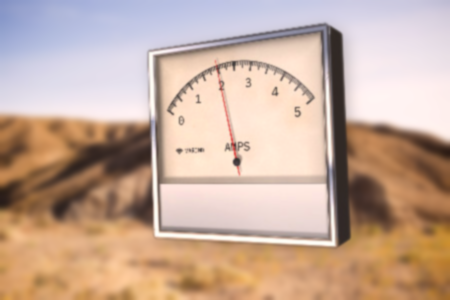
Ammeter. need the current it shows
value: 2 A
